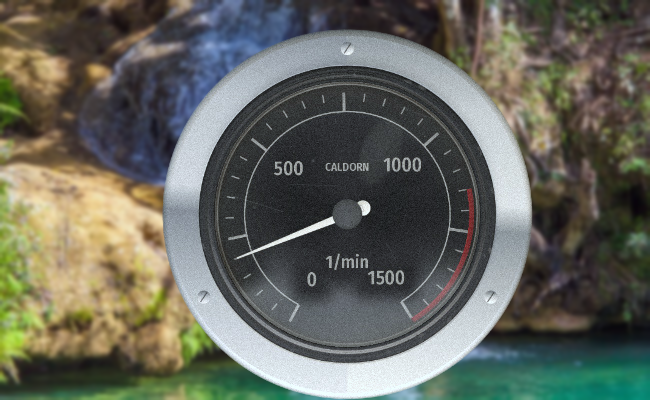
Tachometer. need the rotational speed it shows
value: 200 rpm
